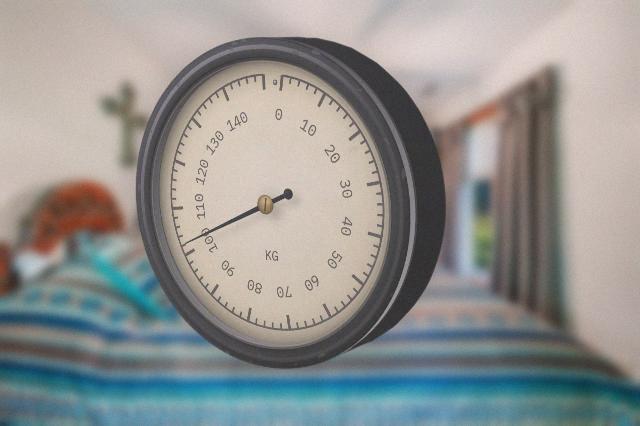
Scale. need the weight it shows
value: 102 kg
